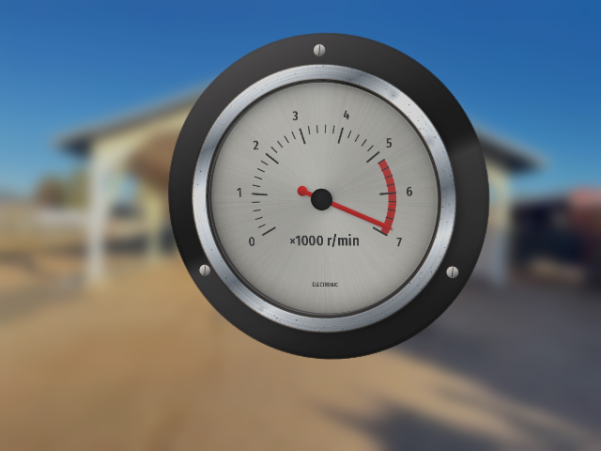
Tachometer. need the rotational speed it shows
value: 6800 rpm
